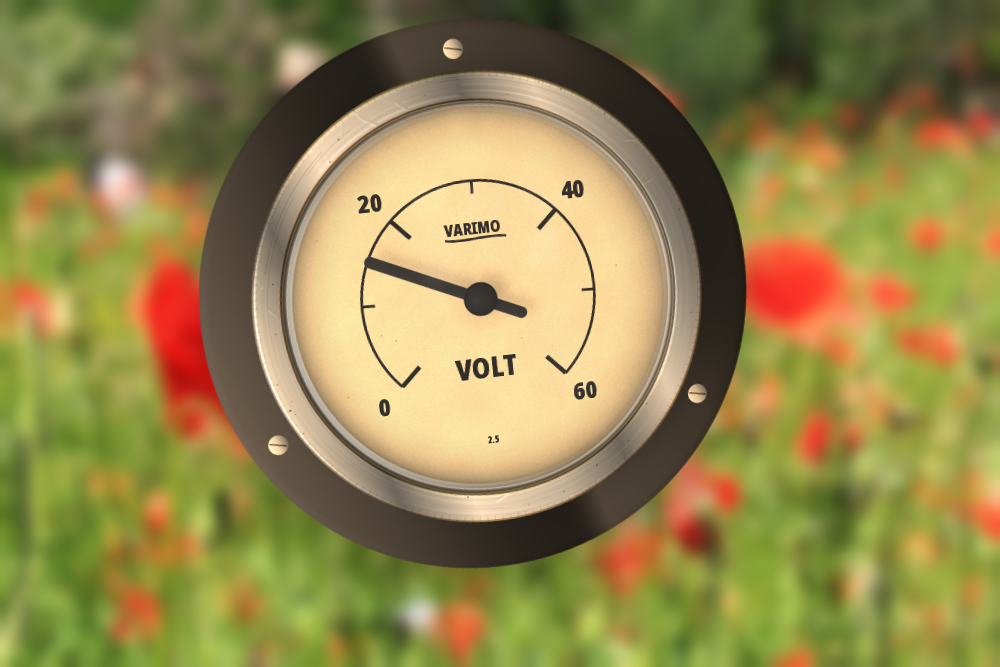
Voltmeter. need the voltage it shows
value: 15 V
